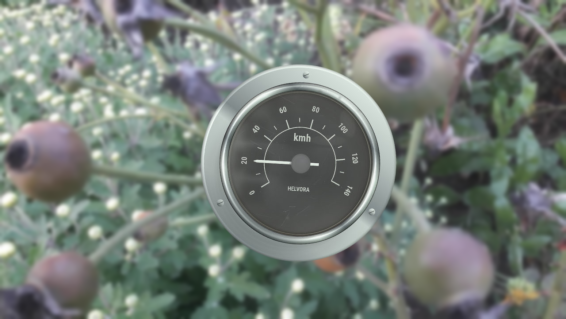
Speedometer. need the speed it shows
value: 20 km/h
